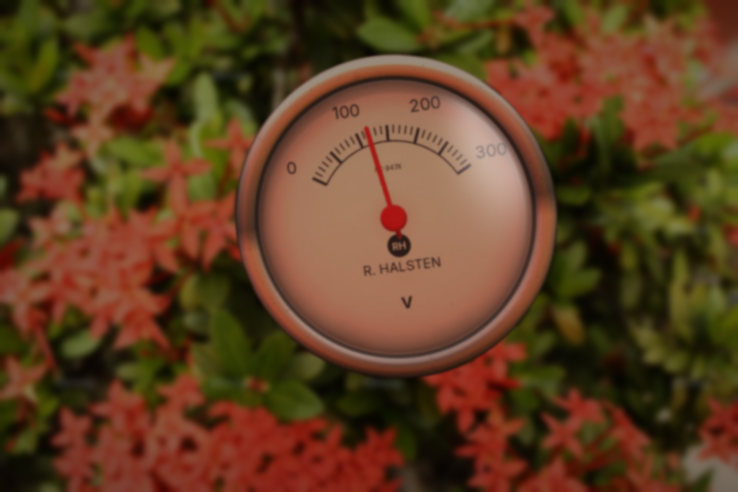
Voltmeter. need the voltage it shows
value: 120 V
